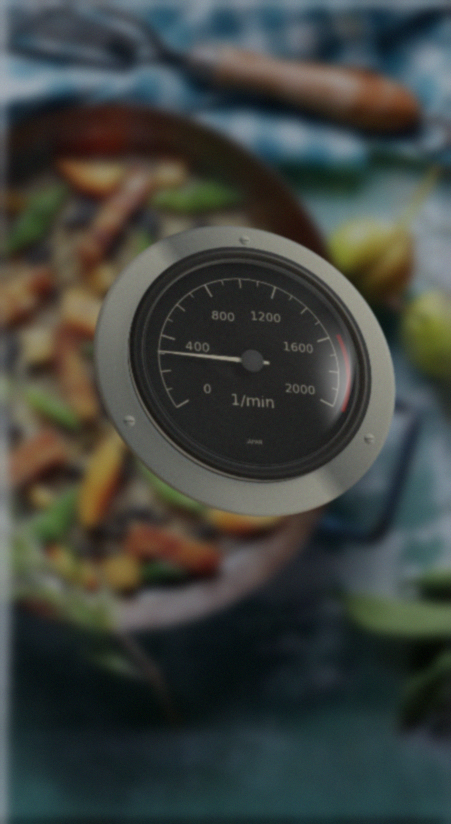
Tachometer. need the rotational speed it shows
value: 300 rpm
